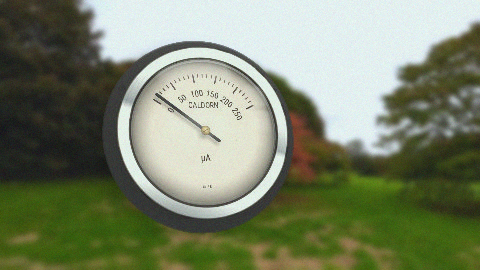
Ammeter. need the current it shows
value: 10 µA
